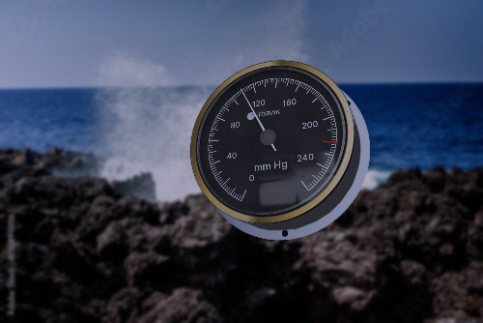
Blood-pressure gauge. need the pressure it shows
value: 110 mmHg
